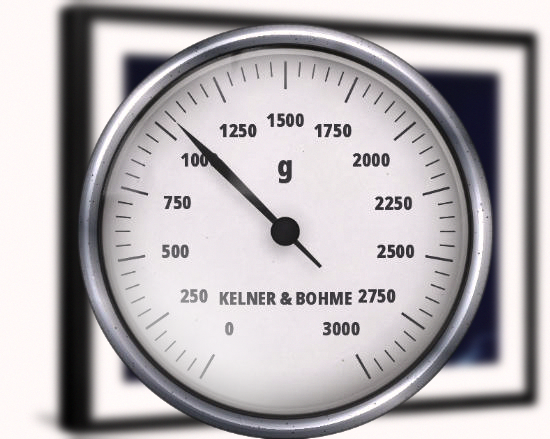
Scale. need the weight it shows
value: 1050 g
